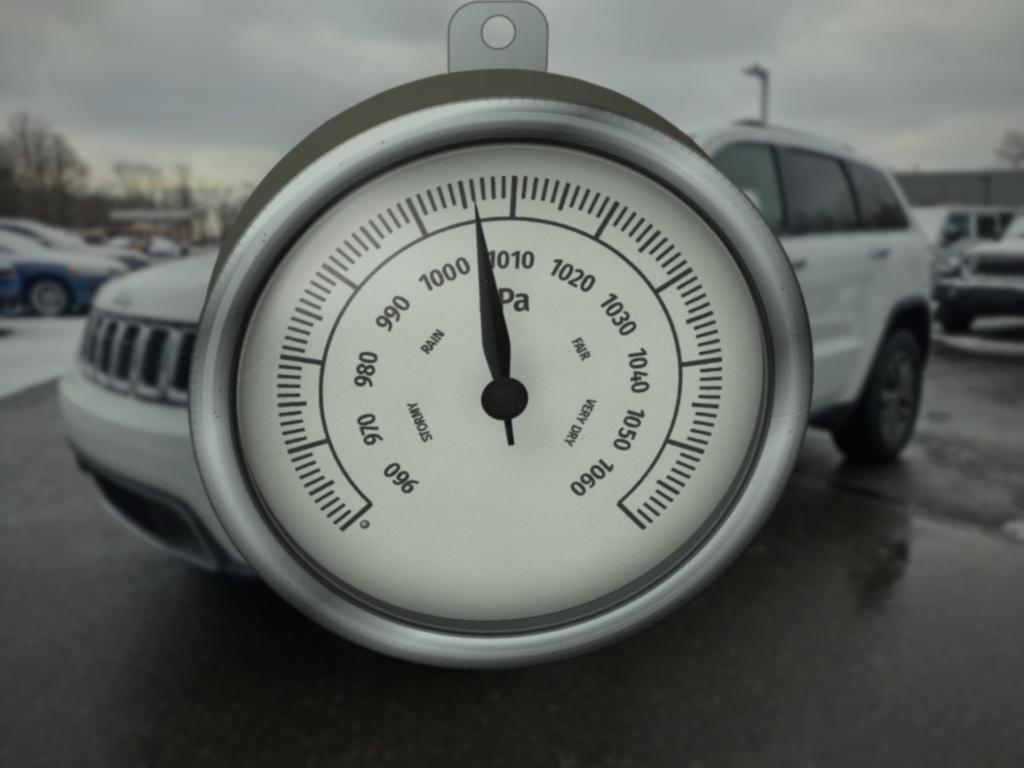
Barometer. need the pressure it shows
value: 1006 hPa
